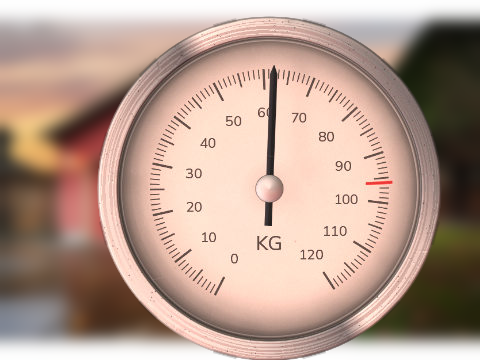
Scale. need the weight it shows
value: 62 kg
